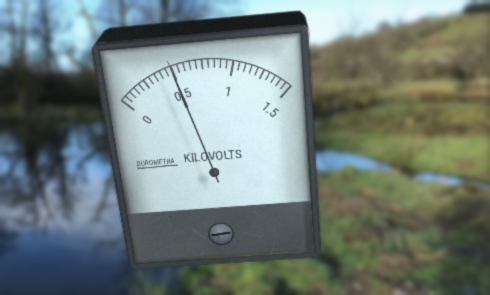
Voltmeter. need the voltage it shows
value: 0.5 kV
